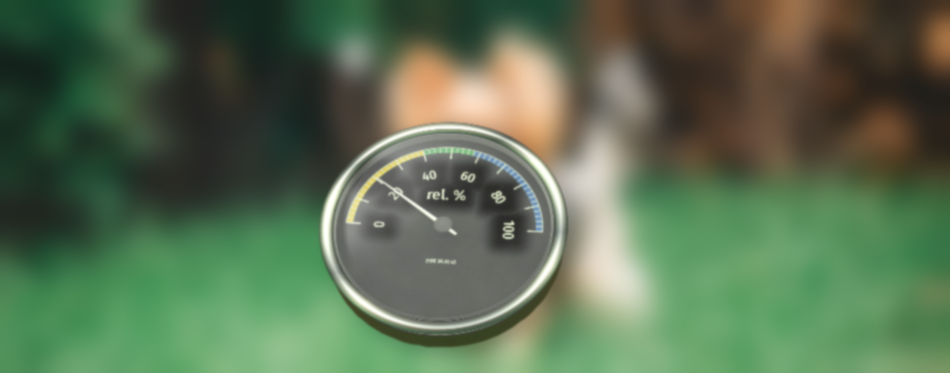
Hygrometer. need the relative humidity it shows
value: 20 %
